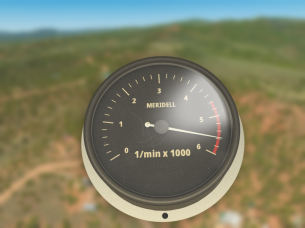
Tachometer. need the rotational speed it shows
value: 5600 rpm
